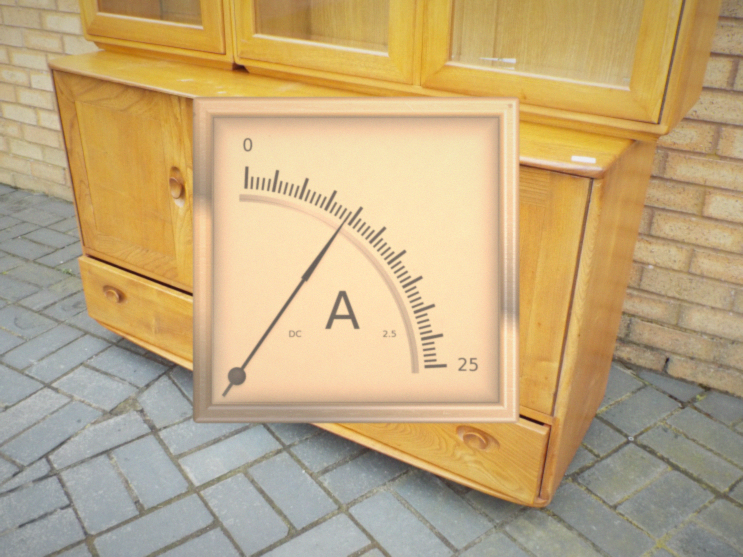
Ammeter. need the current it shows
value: 9.5 A
